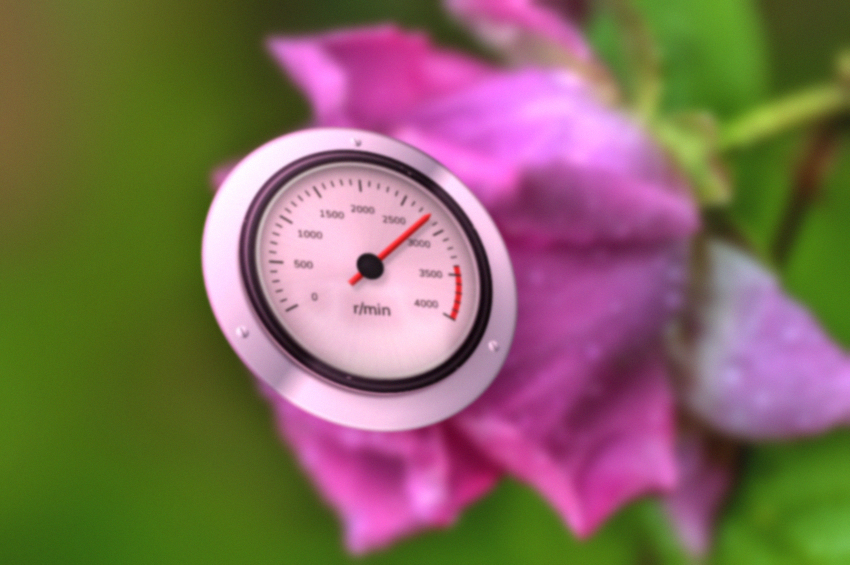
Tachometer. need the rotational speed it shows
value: 2800 rpm
